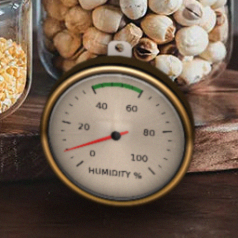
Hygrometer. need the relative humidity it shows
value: 8 %
